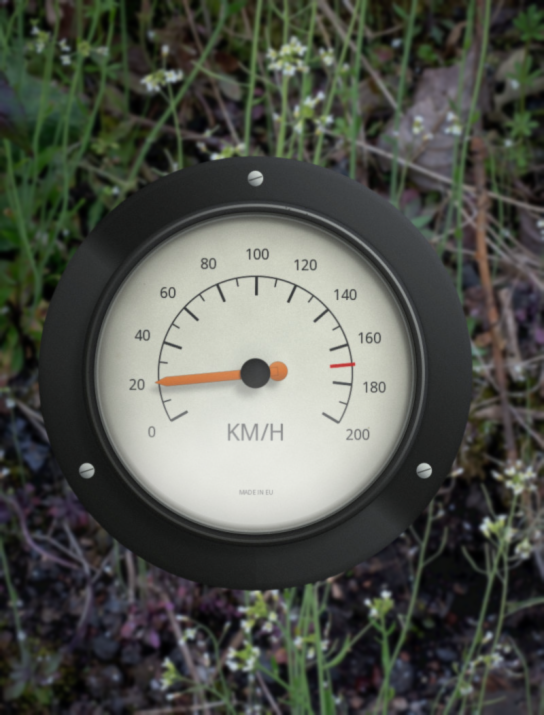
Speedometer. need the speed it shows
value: 20 km/h
